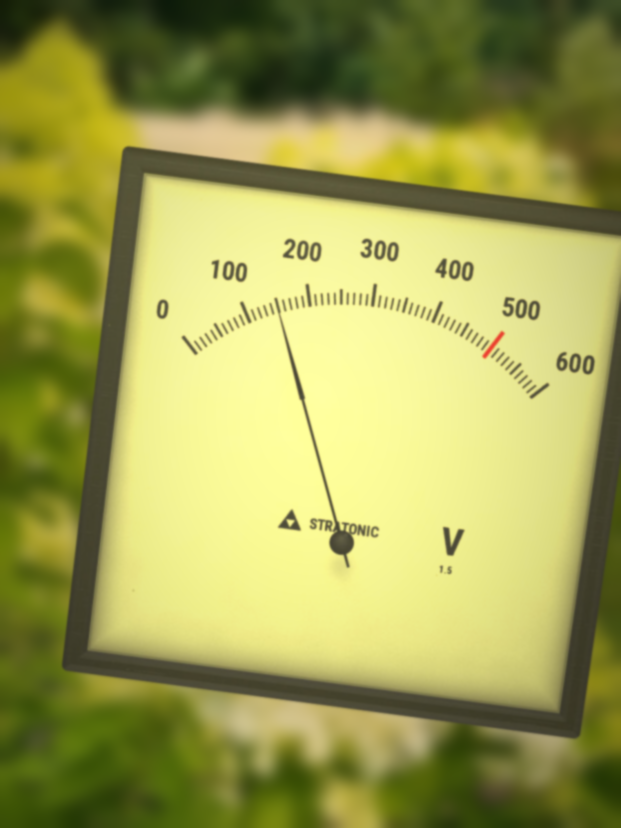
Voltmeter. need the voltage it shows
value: 150 V
